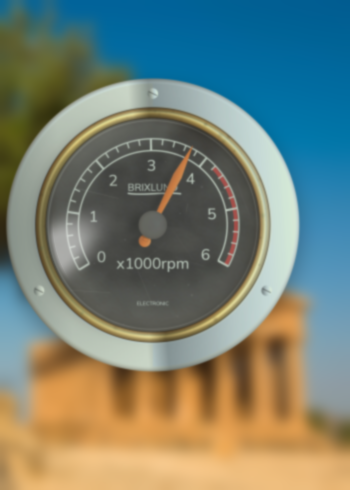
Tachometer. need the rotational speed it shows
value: 3700 rpm
